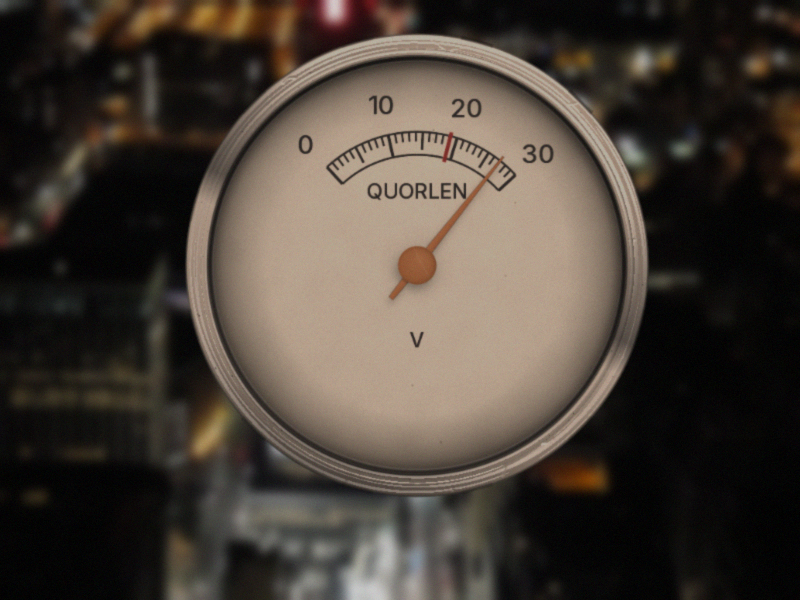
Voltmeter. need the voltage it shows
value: 27 V
